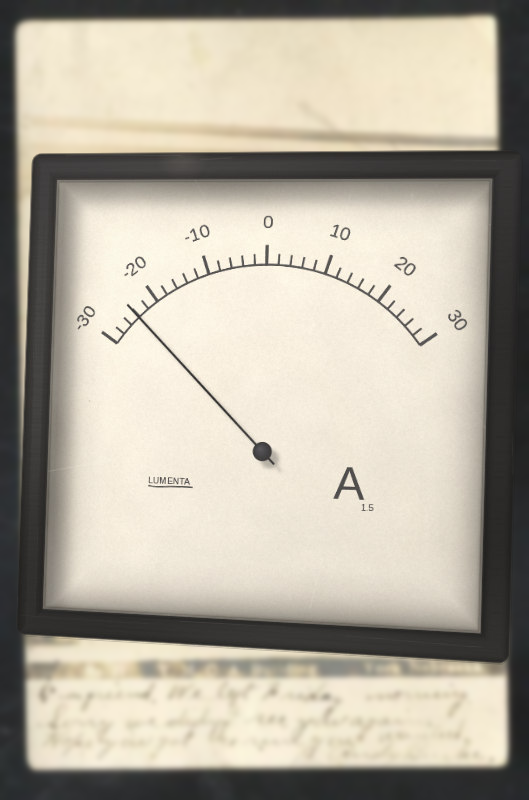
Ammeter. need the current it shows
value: -24 A
